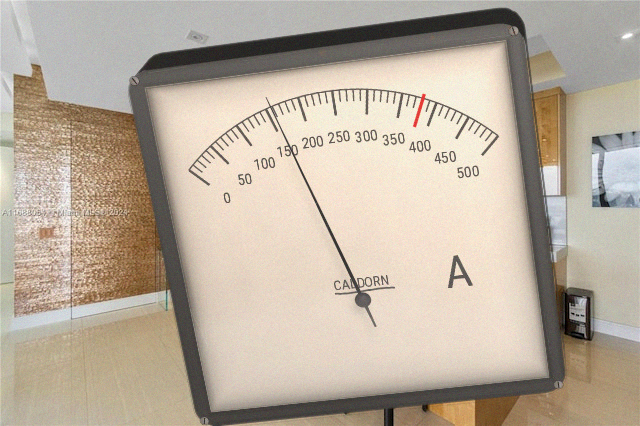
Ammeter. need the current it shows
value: 160 A
